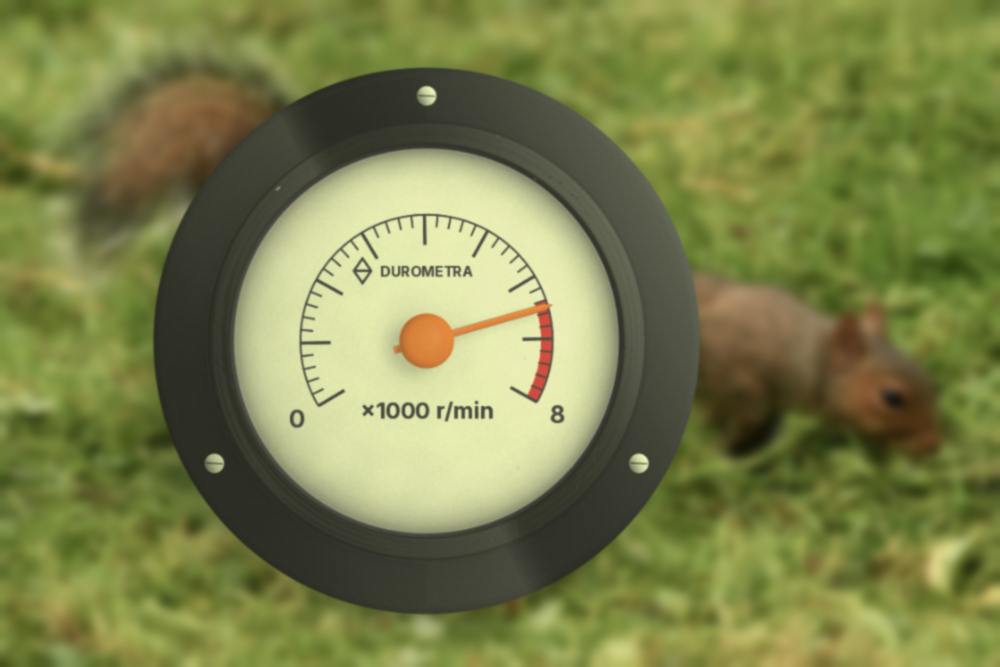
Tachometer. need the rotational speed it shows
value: 6500 rpm
